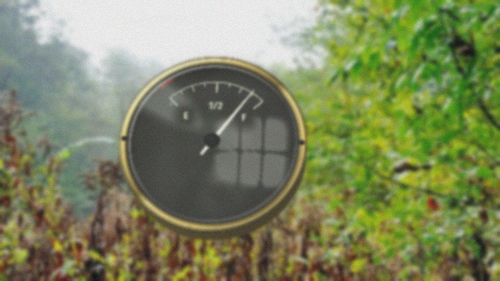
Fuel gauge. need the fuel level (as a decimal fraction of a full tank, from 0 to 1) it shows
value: 0.875
